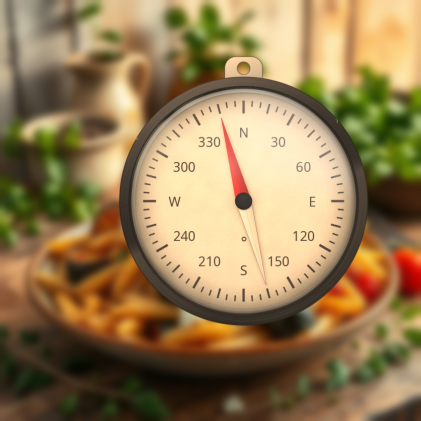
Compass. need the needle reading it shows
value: 345 °
